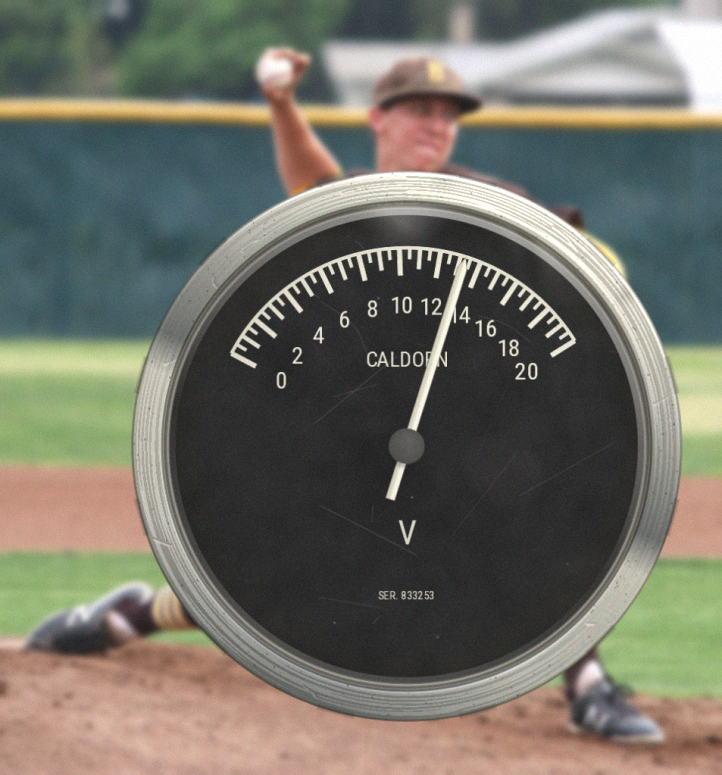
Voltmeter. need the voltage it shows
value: 13.25 V
